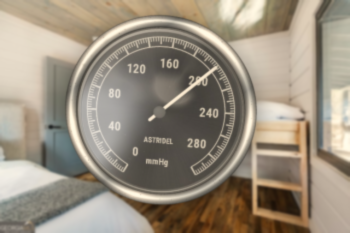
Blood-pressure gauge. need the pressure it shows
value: 200 mmHg
